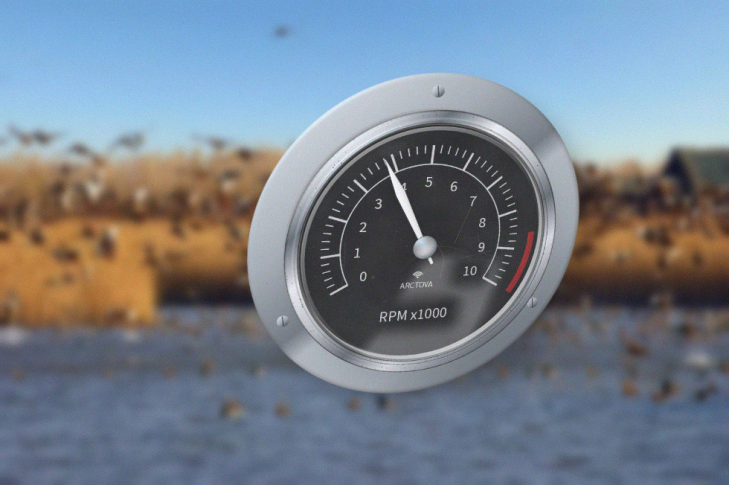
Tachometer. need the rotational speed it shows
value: 3800 rpm
